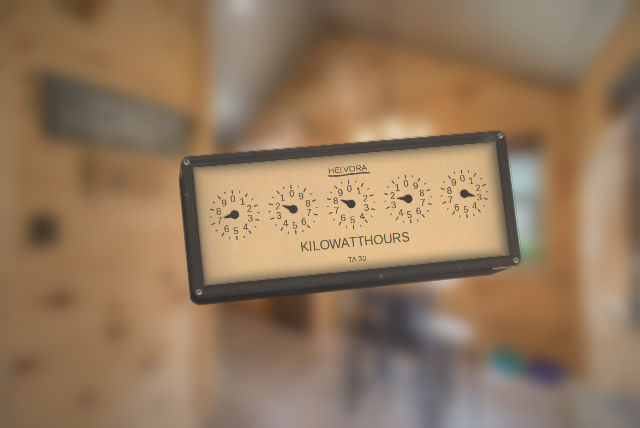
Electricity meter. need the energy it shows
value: 71823 kWh
